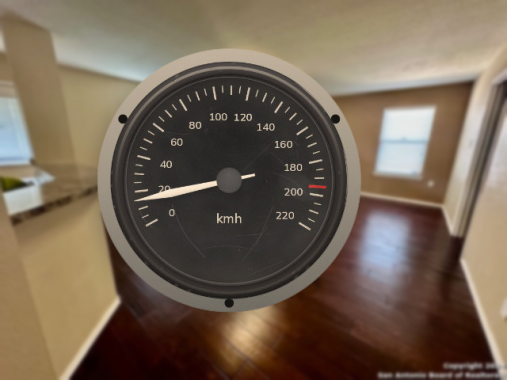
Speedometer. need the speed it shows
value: 15 km/h
